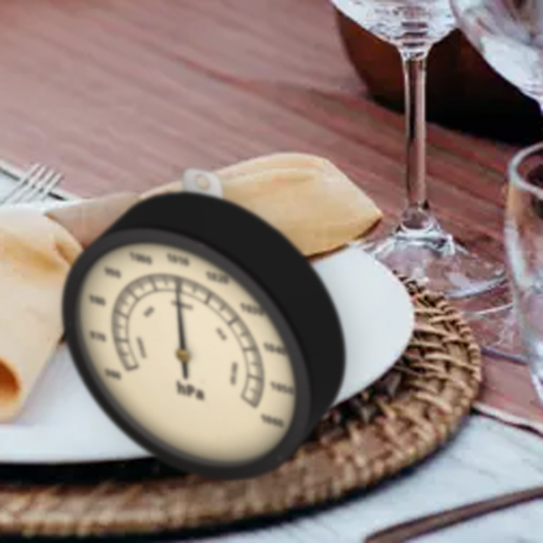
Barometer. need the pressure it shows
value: 1010 hPa
